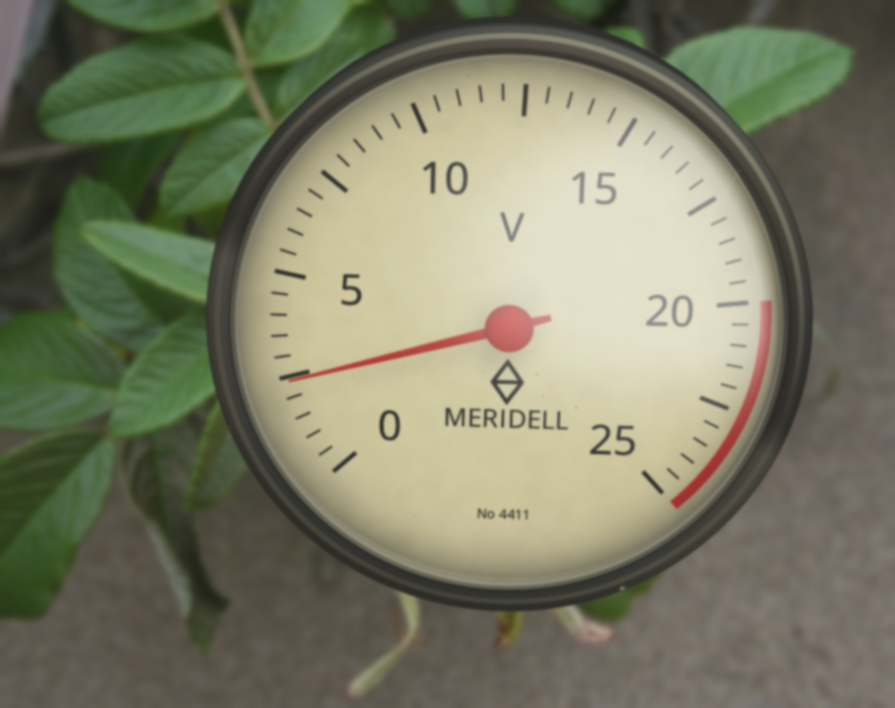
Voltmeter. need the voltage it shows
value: 2.5 V
